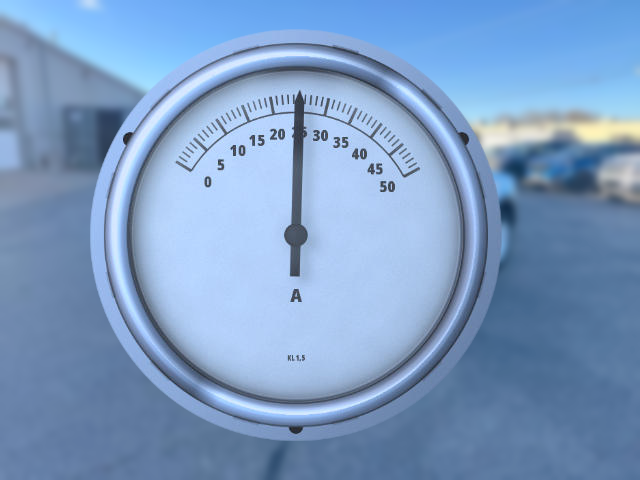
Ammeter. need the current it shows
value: 25 A
